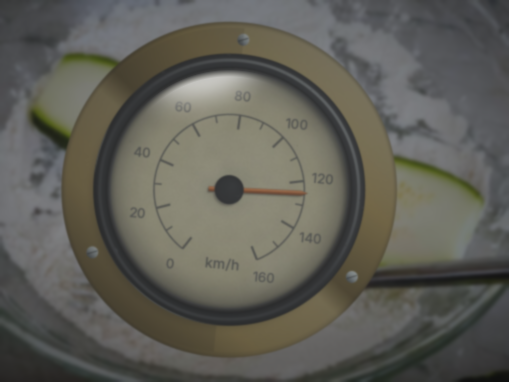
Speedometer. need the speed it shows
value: 125 km/h
